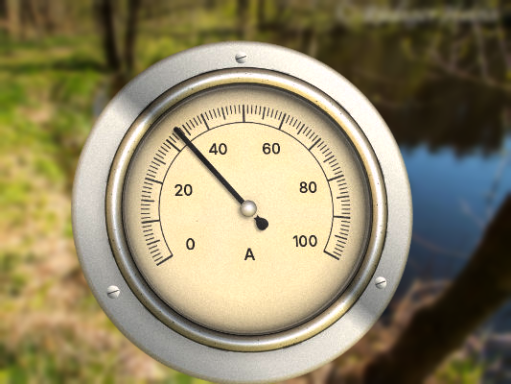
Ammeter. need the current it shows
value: 33 A
